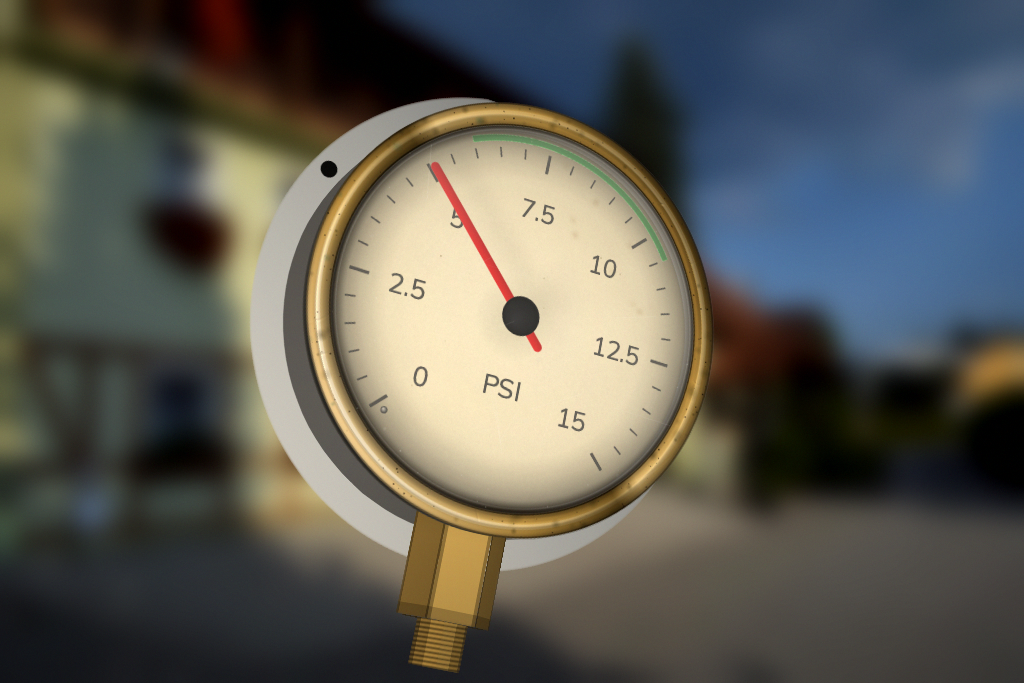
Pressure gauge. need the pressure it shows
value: 5 psi
